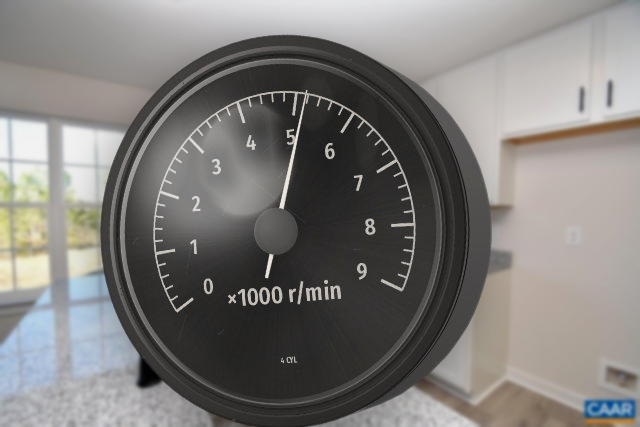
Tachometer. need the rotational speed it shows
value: 5200 rpm
